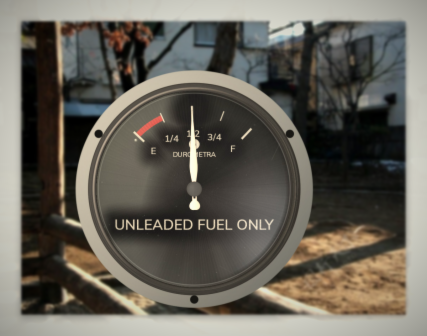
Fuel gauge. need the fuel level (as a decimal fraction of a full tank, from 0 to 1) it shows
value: 0.5
